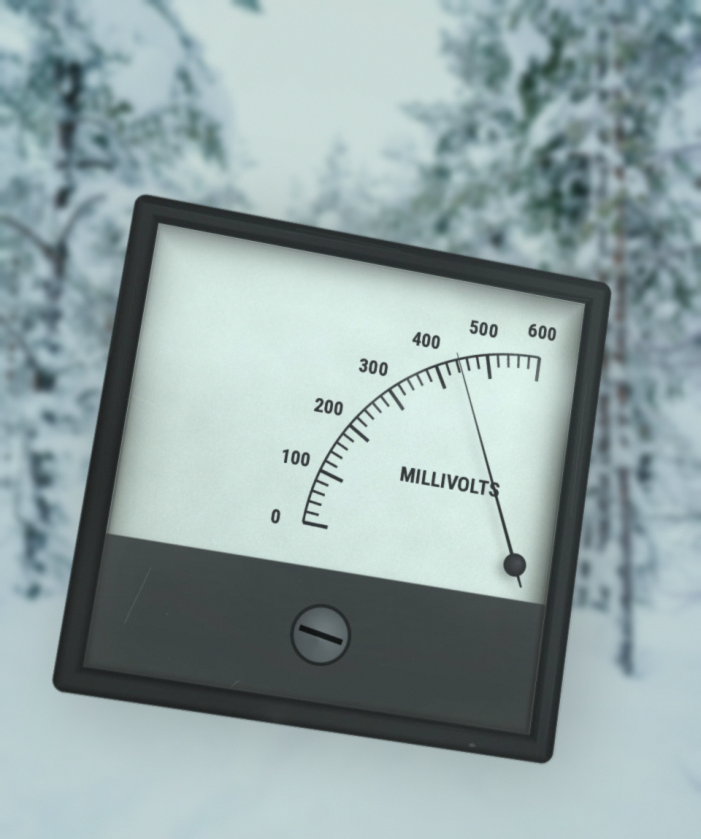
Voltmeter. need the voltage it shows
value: 440 mV
